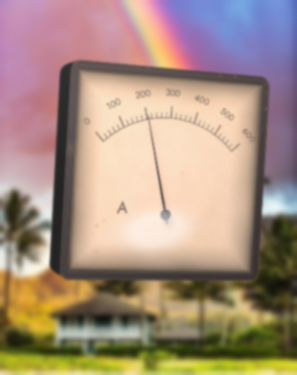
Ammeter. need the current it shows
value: 200 A
